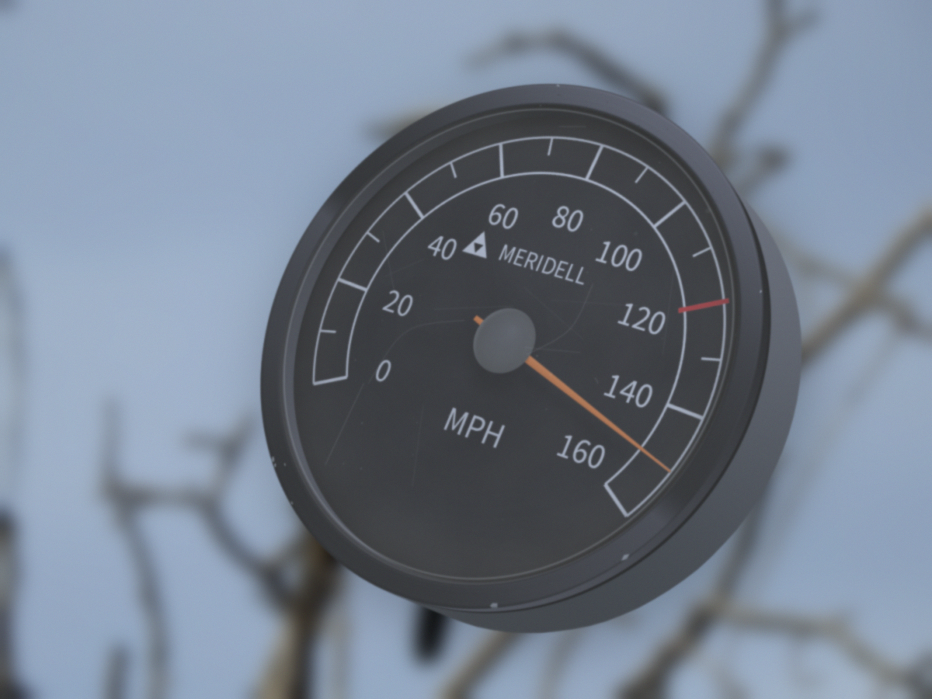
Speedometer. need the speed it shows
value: 150 mph
